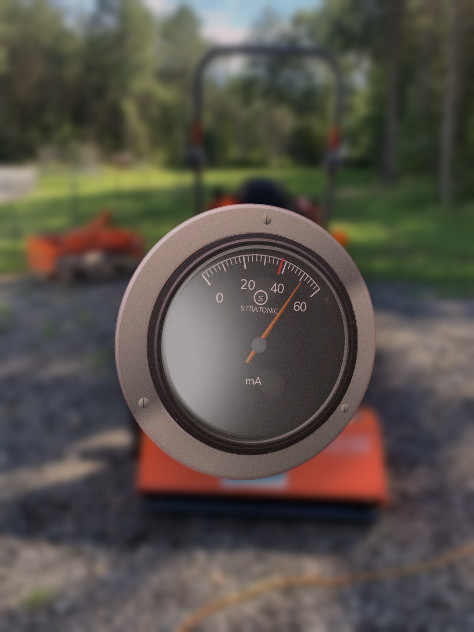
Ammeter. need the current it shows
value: 50 mA
